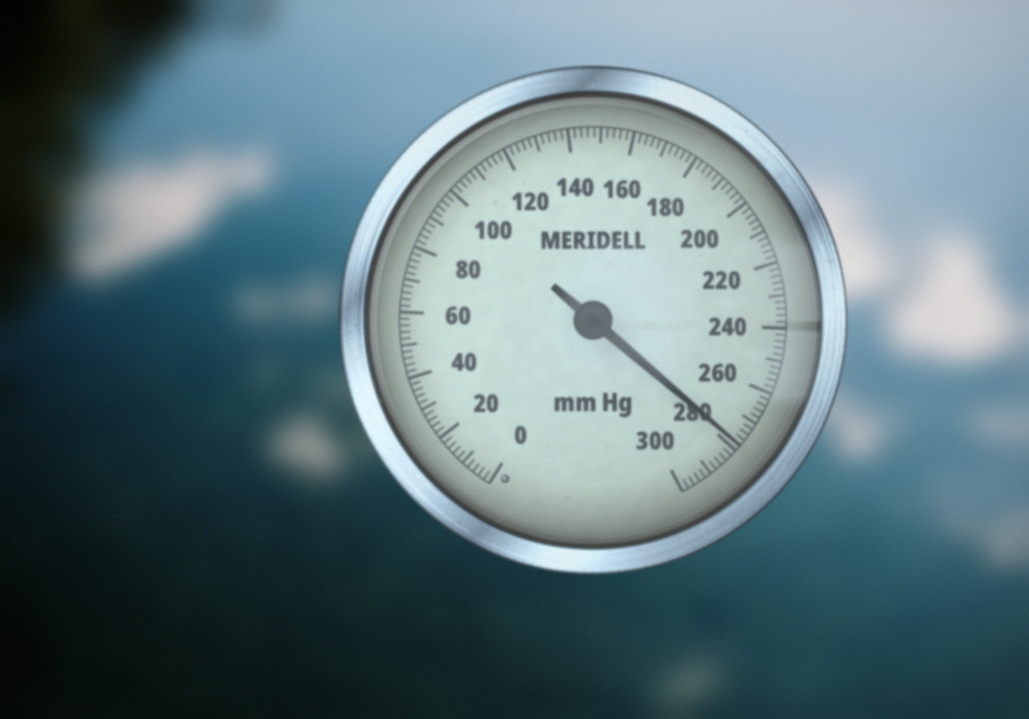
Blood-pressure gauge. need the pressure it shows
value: 278 mmHg
